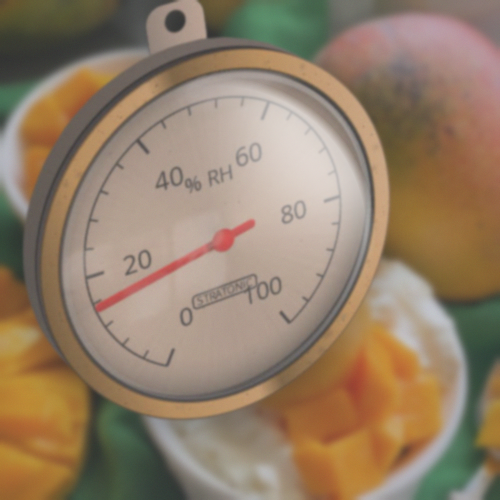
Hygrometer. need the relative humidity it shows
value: 16 %
